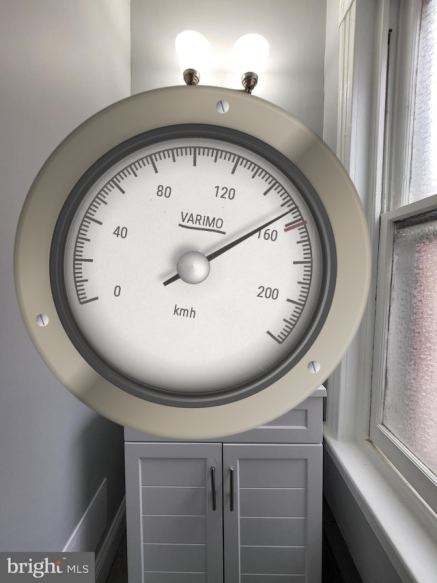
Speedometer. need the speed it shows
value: 154 km/h
